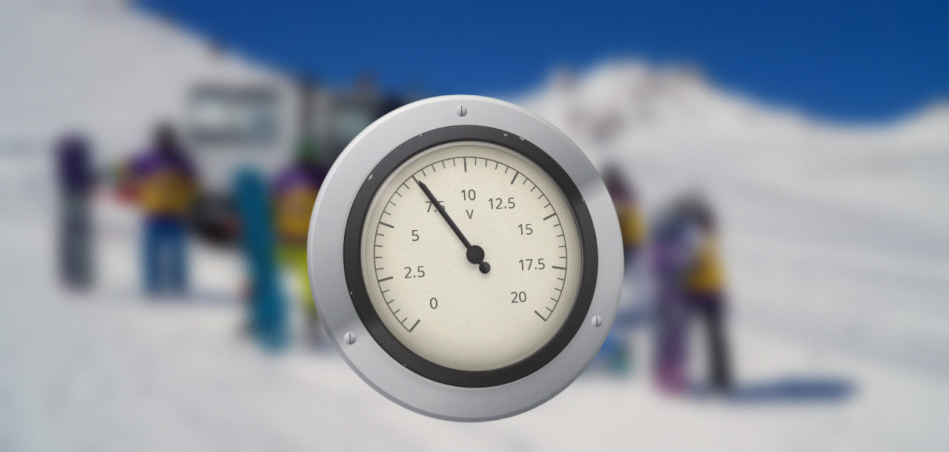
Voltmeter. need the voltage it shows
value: 7.5 V
